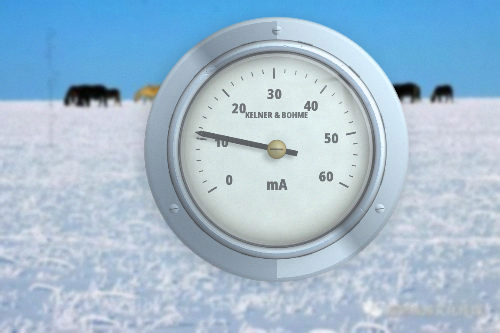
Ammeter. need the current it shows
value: 11 mA
